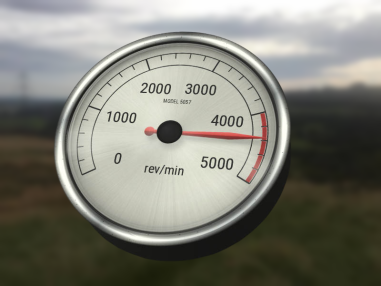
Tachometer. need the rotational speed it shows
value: 4400 rpm
